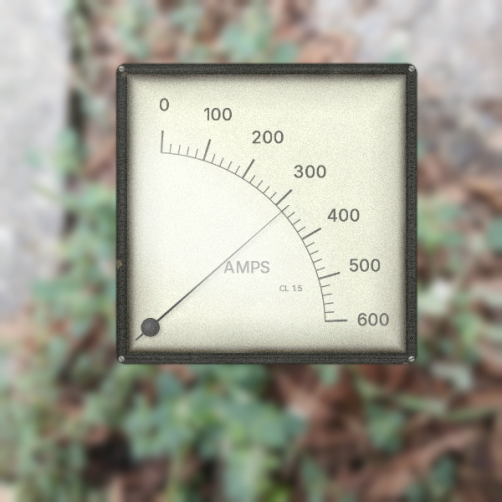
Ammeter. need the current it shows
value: 320 A
